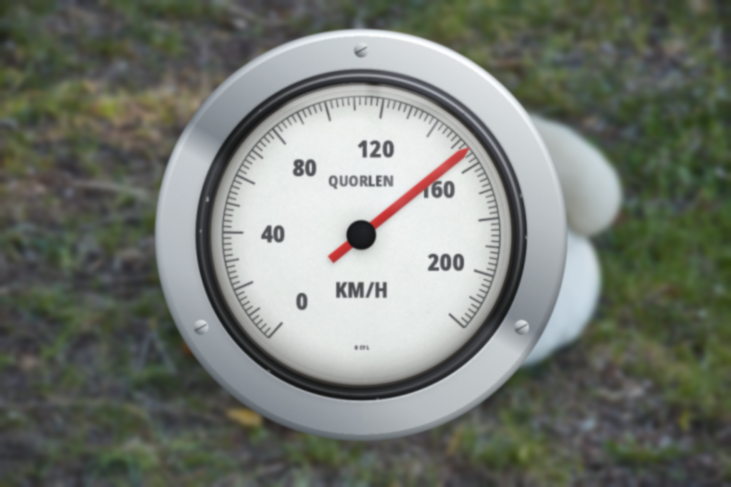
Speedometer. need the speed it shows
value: 154 km/h
